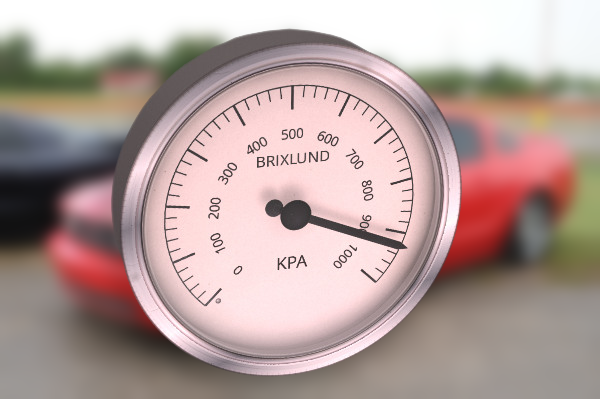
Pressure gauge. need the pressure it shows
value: 920 kPa
